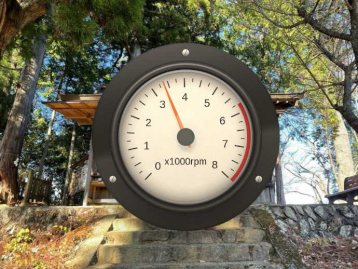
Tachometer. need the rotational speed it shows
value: 3375 rpm
